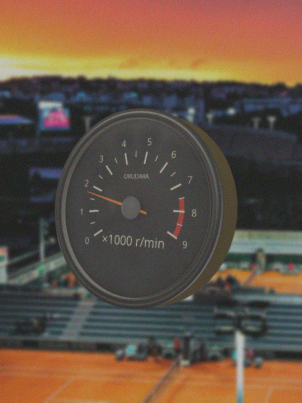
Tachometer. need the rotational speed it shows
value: 1750 rpm
